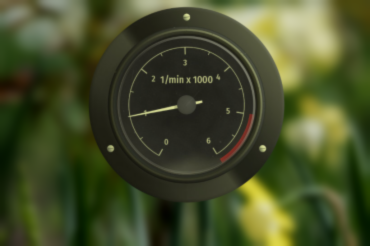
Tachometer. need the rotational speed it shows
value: 1000 rpm
